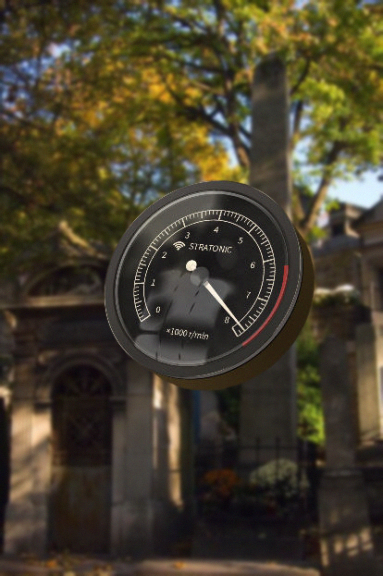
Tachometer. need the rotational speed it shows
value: 7800 rpm
